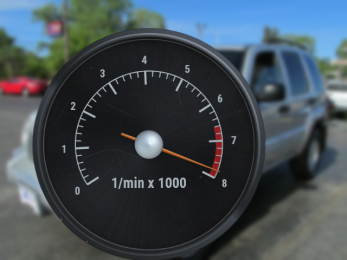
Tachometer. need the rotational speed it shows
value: 7800 rpm
